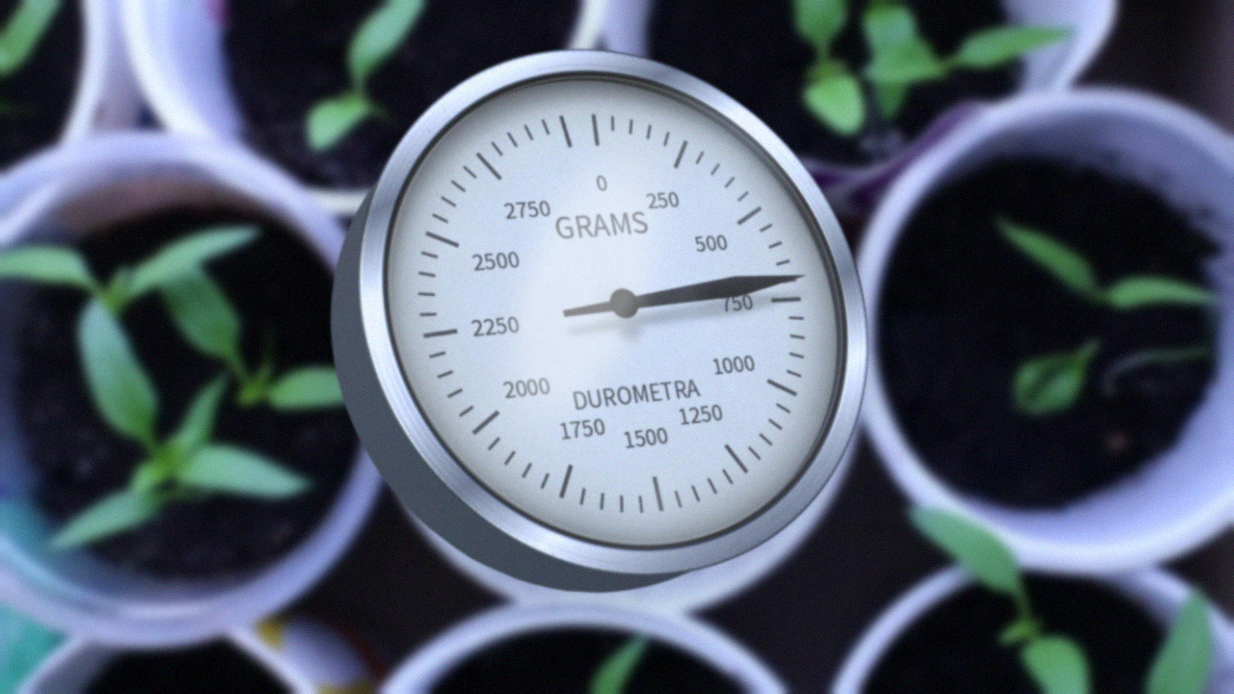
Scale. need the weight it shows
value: 700 g
